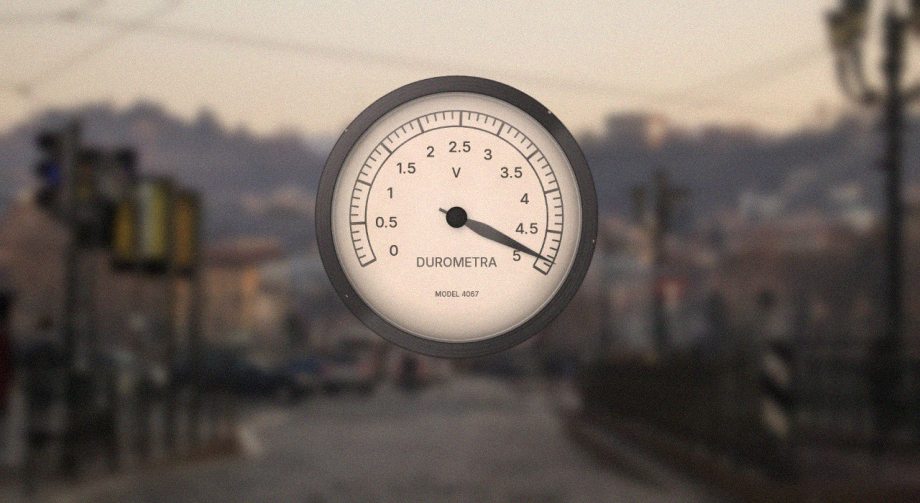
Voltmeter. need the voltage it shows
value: 4.85 V
